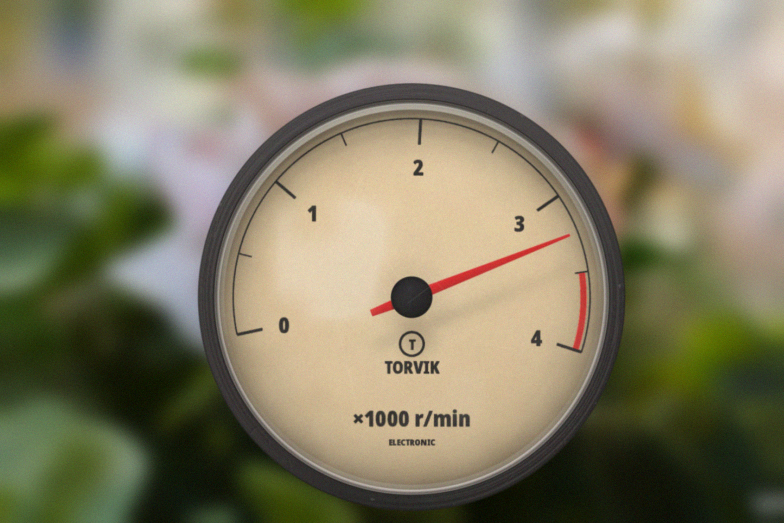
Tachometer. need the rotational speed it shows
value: 3250 rpm
